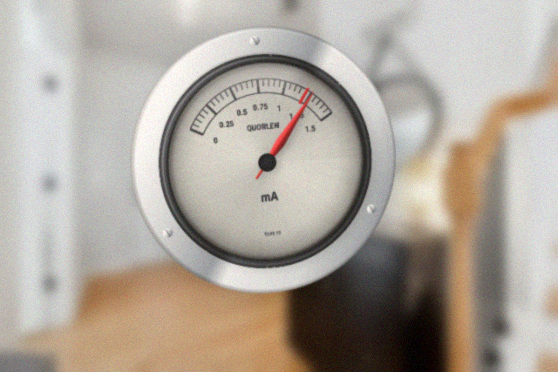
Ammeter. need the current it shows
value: 1.25 mA
